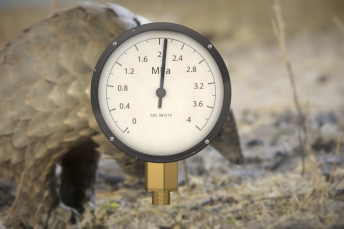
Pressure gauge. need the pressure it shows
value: 2.1 MPa
